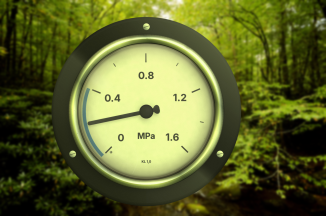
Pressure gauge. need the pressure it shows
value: 0.2 MPa
